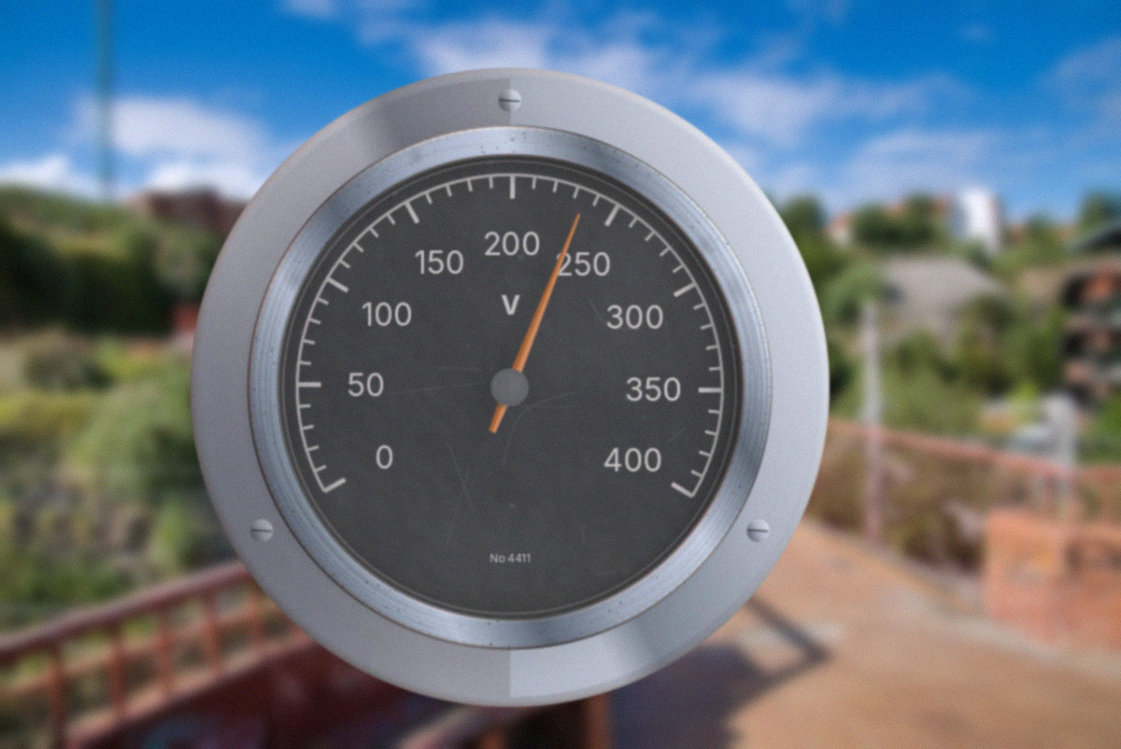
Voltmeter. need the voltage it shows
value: 235 V
